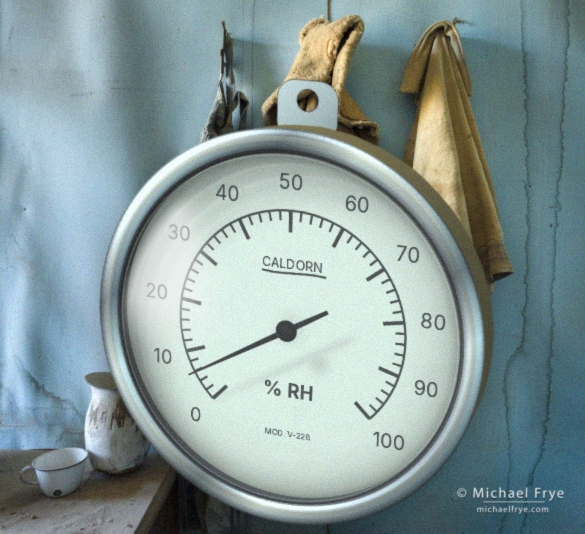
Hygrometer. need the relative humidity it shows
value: 6 %
